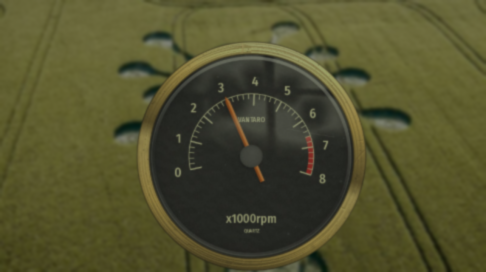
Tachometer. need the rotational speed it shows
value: 3000 rpm
